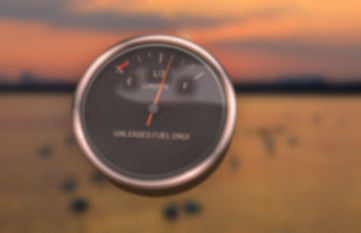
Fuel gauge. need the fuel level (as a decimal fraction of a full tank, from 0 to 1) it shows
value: 0.625
